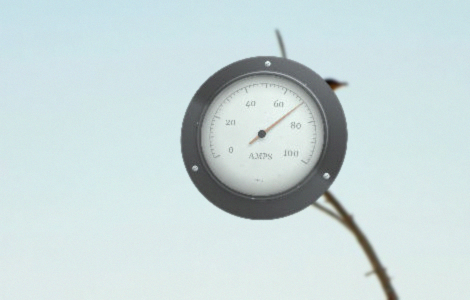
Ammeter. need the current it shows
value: 70 A
